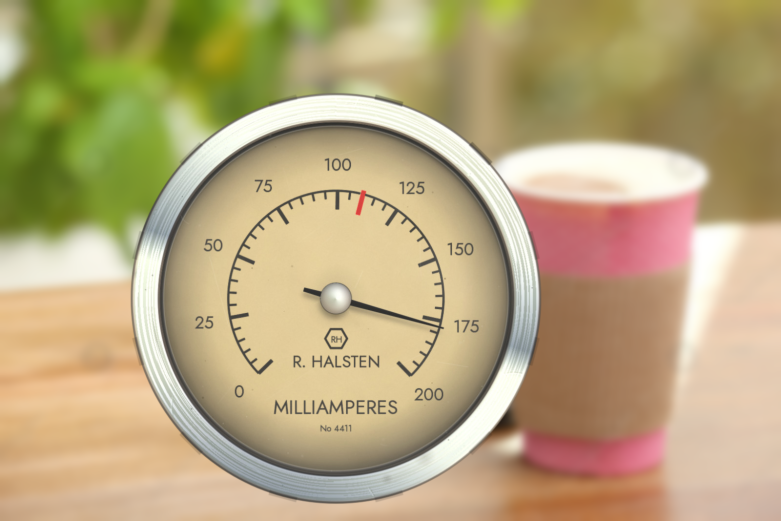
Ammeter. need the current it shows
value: 177.5 mA
